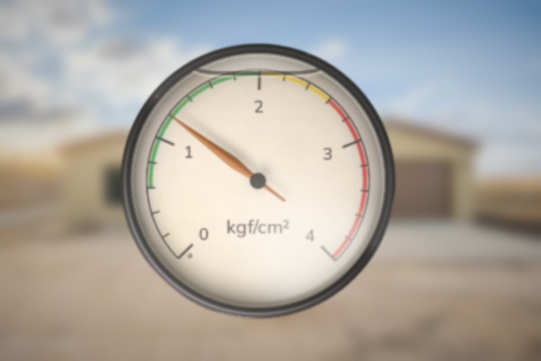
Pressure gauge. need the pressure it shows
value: 1.2 kg/cm²
